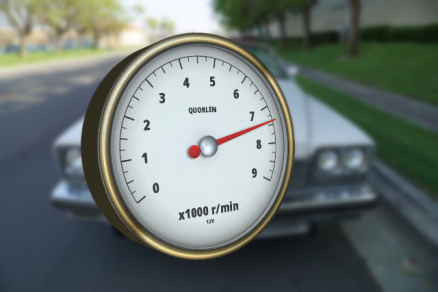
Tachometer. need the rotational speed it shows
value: 7375 rpm
